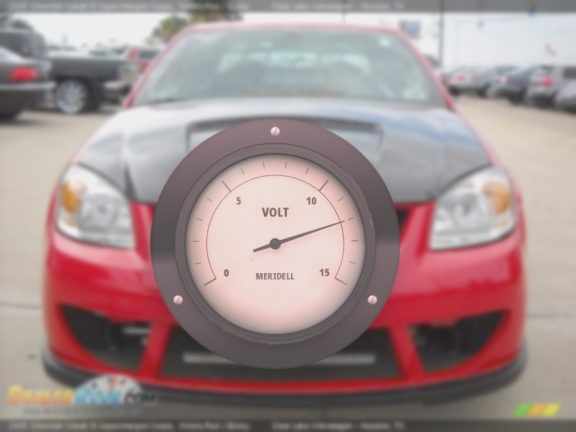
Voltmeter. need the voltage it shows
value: 12 V
